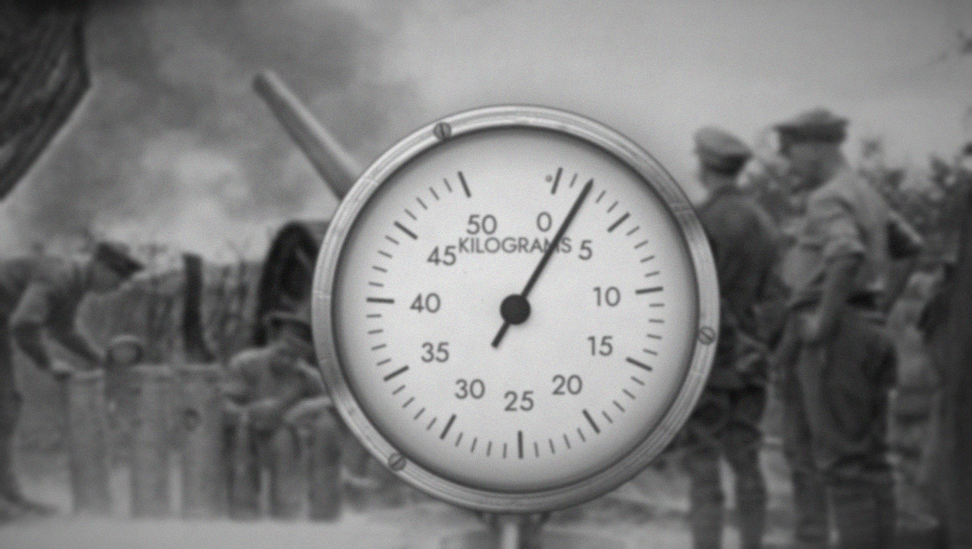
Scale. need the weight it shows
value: 2 kg
